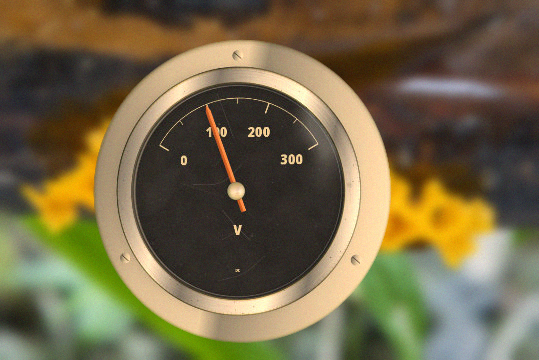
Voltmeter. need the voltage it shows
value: 100 V
